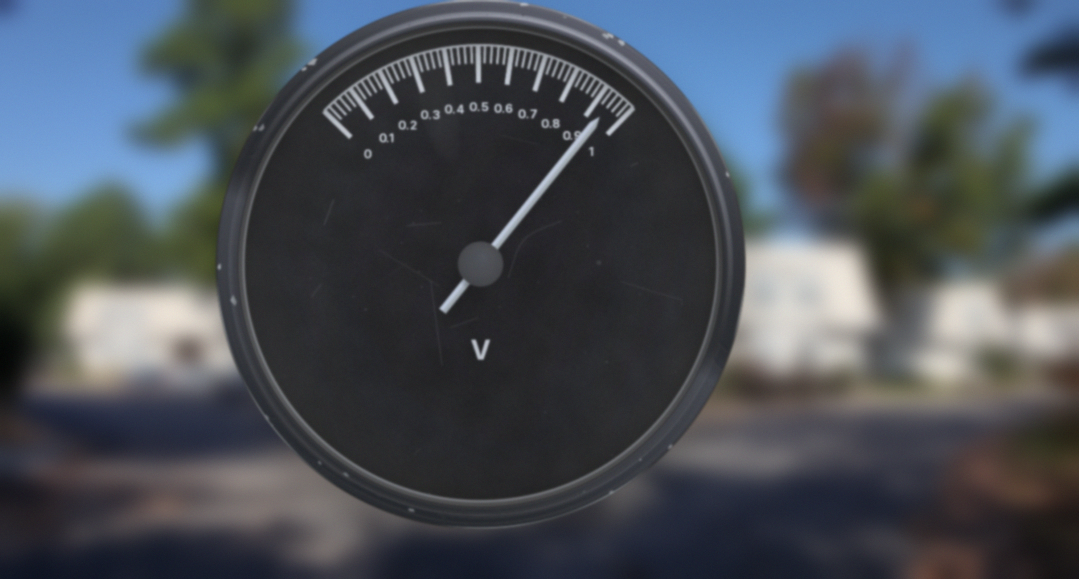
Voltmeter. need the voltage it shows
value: 0.94 V
